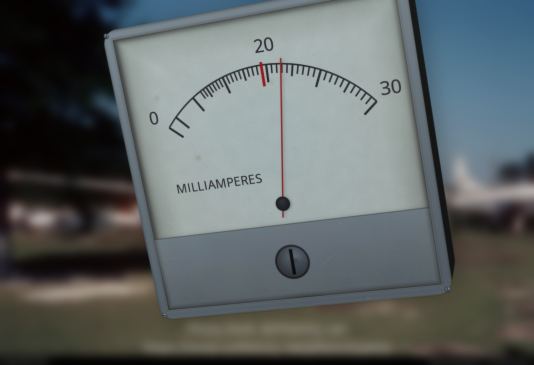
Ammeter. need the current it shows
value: 21.5 mA
